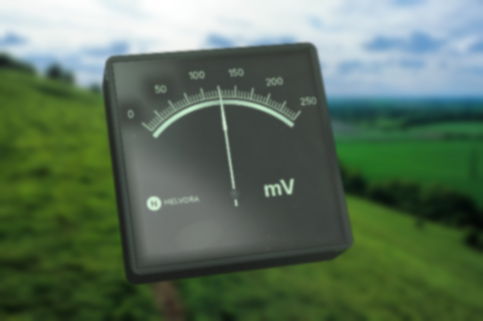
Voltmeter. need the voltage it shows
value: 125 mV
